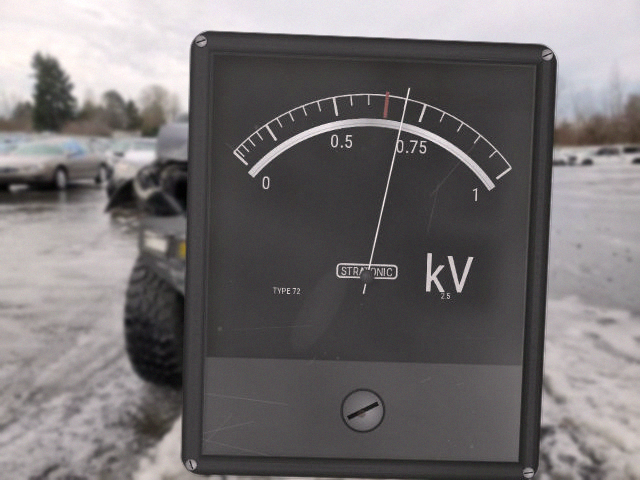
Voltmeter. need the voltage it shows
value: 0.7 kV
